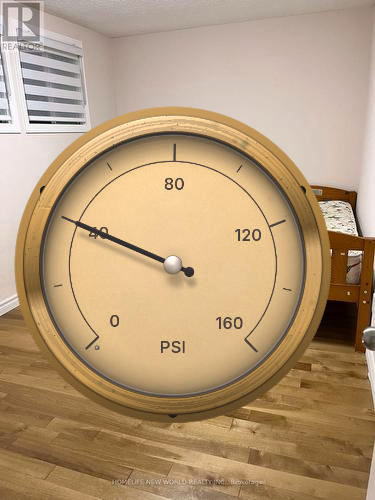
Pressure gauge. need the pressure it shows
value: 40 psi
